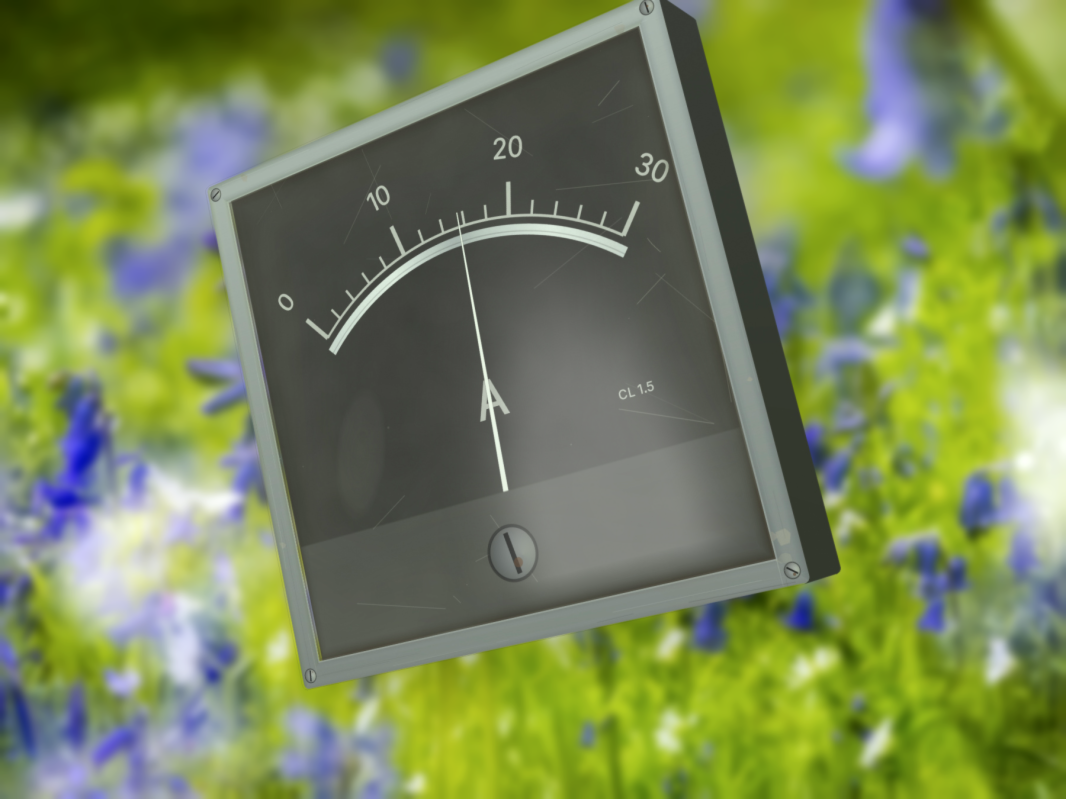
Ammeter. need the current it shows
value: 16 A
